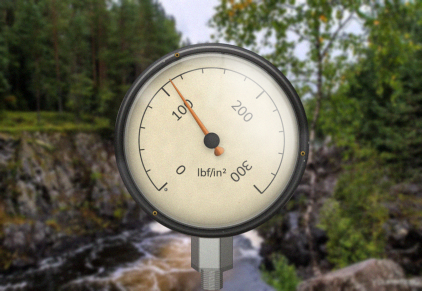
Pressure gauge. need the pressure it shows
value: 110 psi
